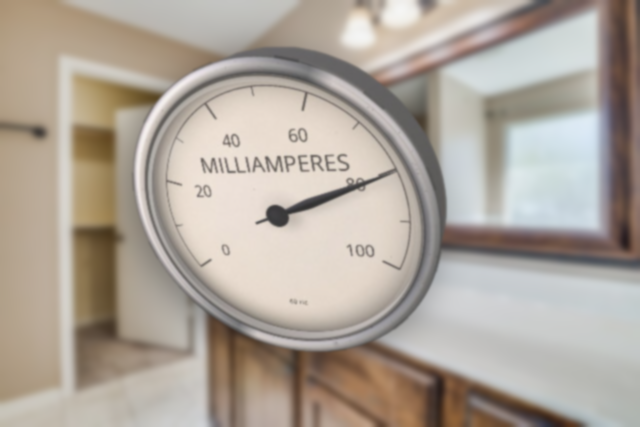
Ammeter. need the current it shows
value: 80 mA
